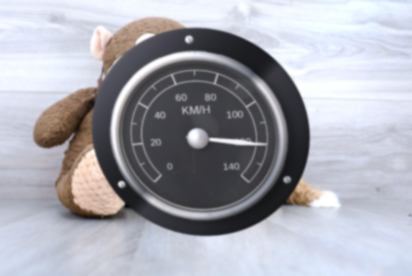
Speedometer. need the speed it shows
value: 120 km/h
